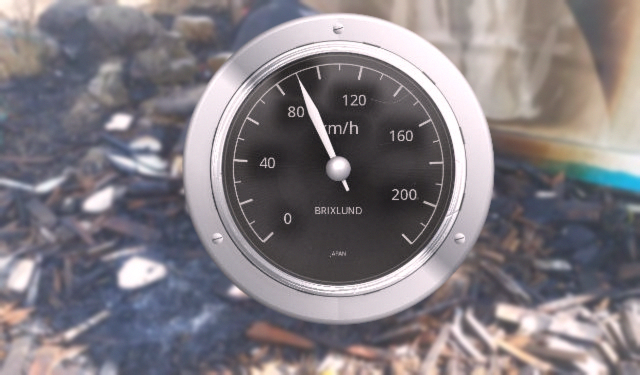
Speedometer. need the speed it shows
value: 90 km/h
